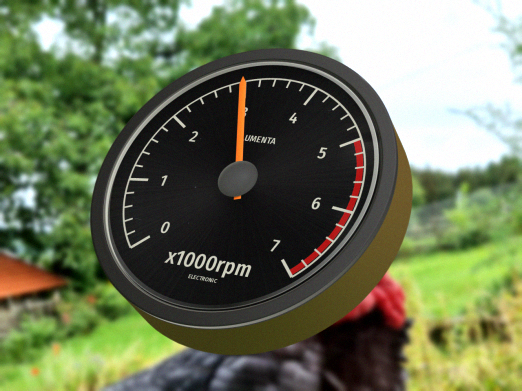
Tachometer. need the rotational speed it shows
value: 3000 rpm
